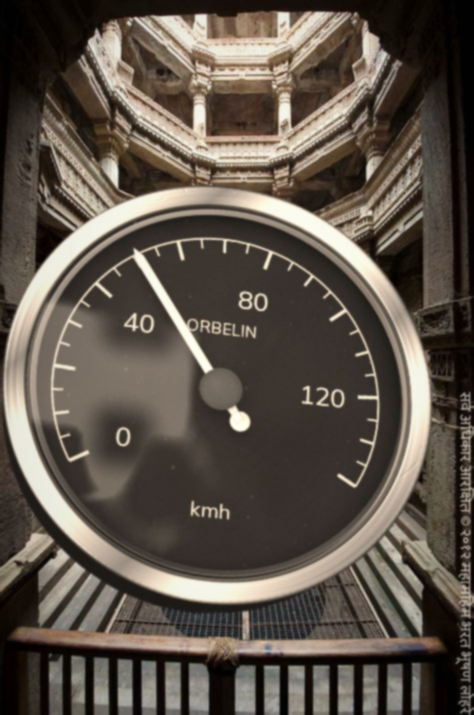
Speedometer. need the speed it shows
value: 50 km/h
